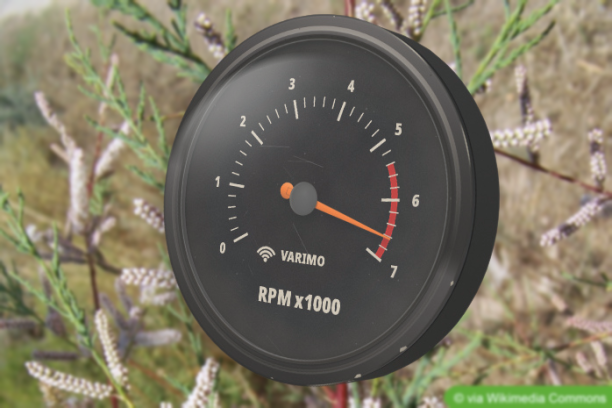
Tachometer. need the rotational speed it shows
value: 6600 rpm
